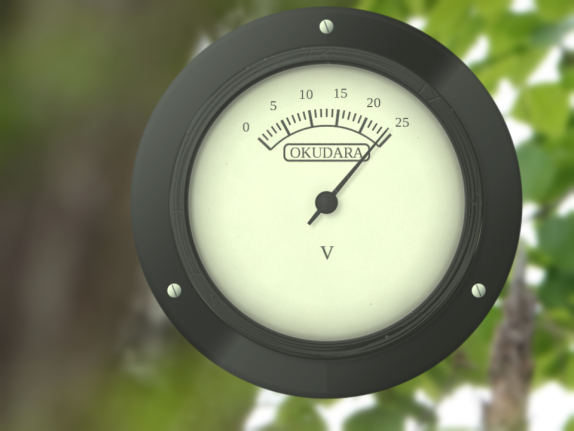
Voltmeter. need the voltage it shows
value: 24 V
